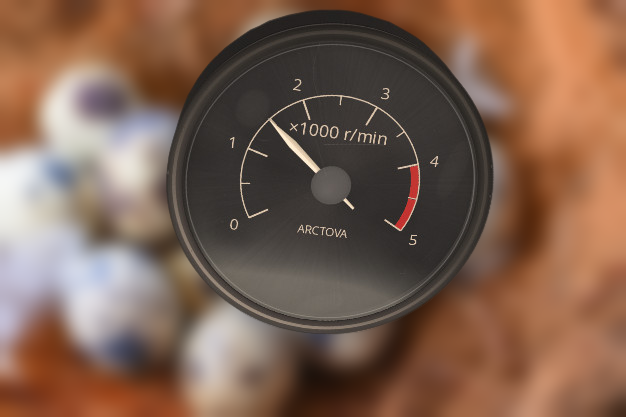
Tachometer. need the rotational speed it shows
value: 1500 rpm
